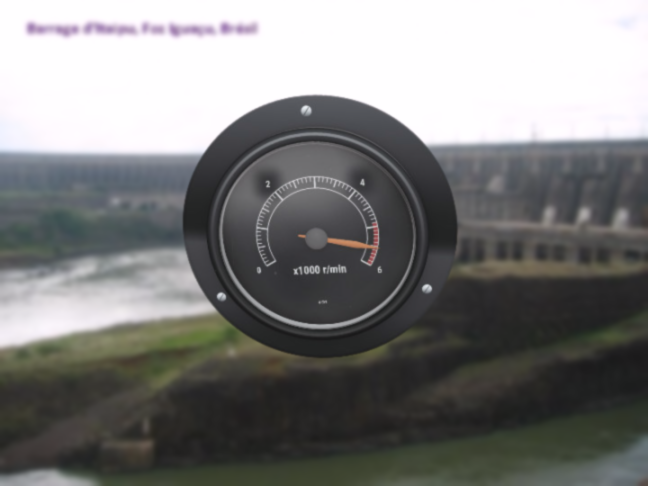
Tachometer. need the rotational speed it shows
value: 5500 rpm
